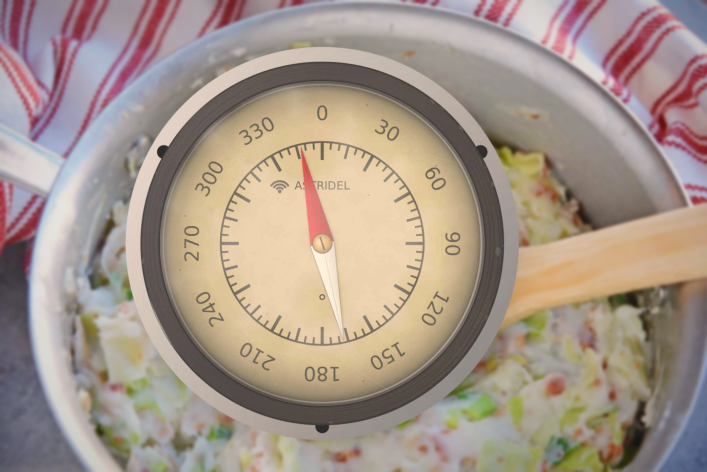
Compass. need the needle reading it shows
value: 347.5 °
